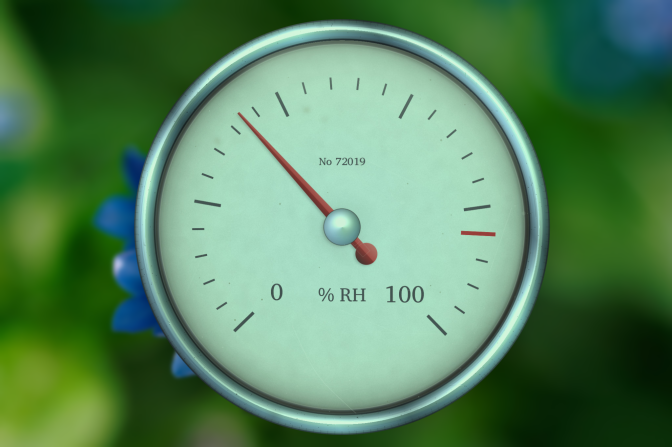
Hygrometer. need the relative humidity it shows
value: 34 %
